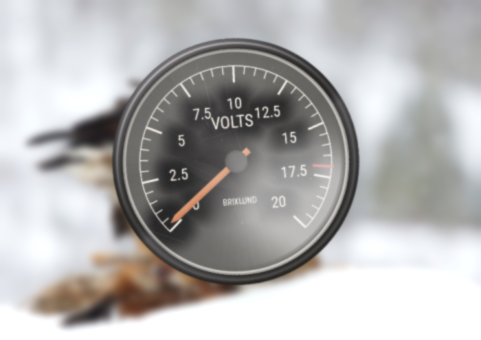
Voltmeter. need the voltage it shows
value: 0.25 V
